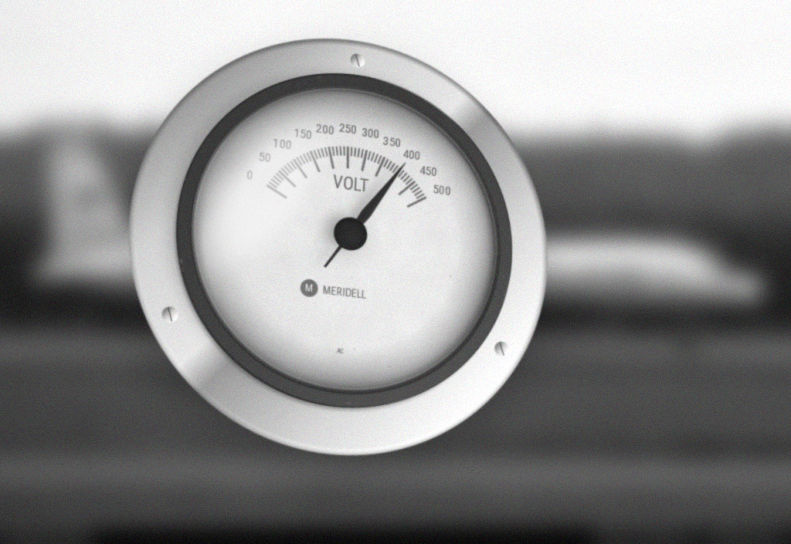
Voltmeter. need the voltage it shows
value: 400 V
